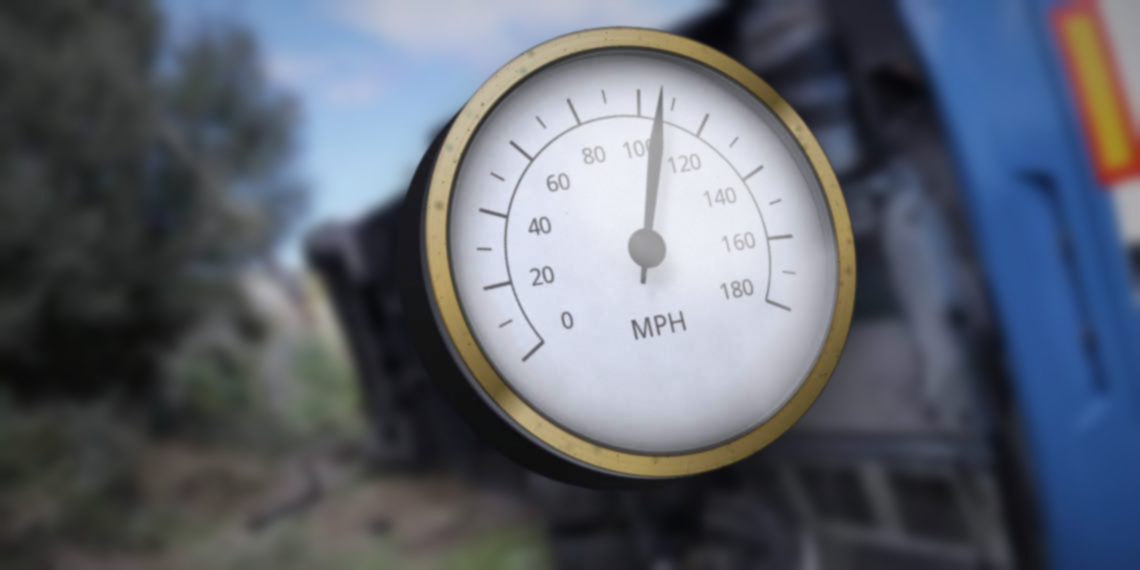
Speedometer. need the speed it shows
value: 105 mph
